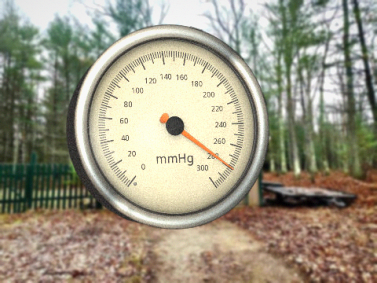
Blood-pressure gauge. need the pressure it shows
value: 280 mmHg
